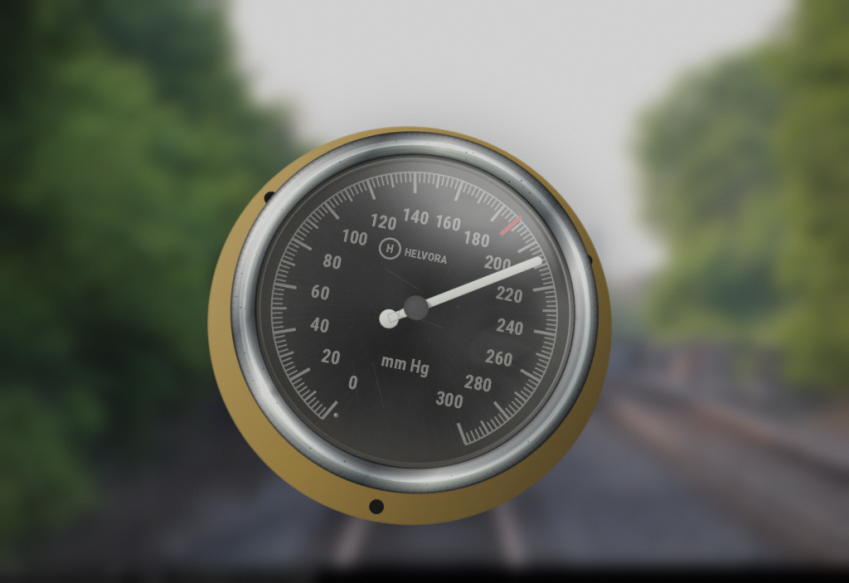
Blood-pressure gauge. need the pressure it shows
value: 208 mmHg
